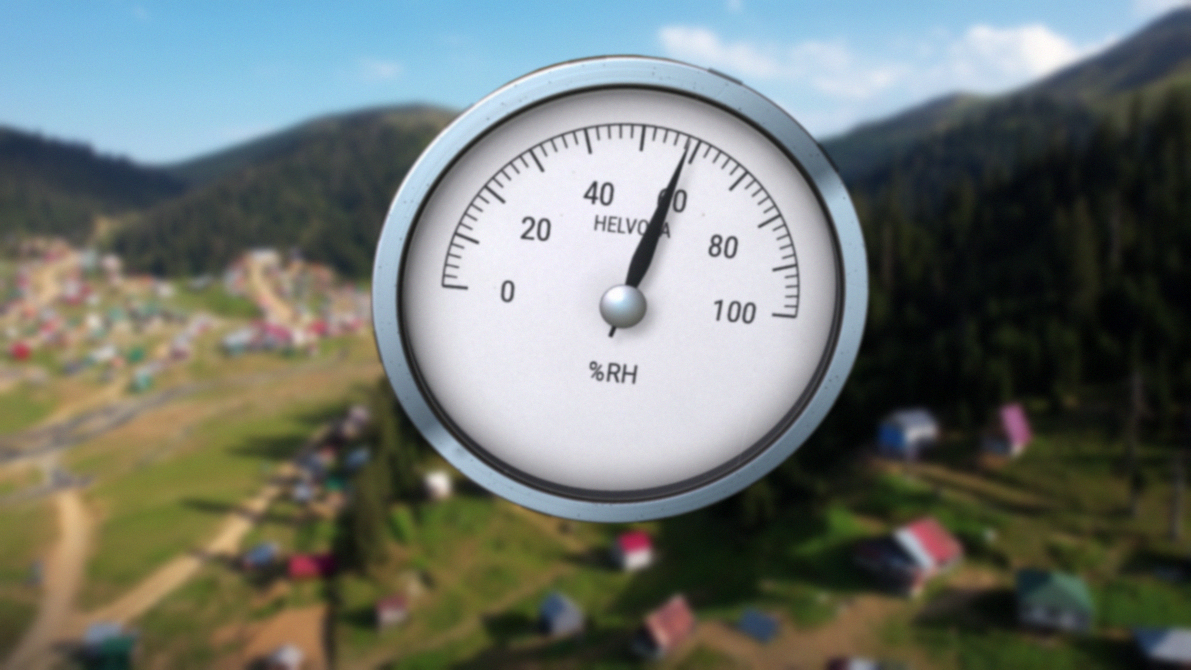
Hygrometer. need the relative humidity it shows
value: 58 %
